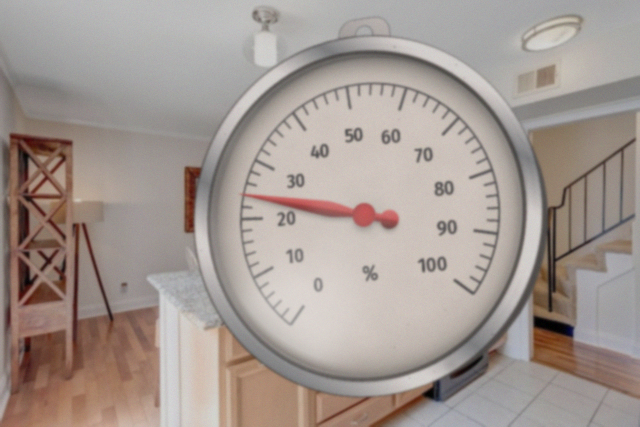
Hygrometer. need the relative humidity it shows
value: 24 %
